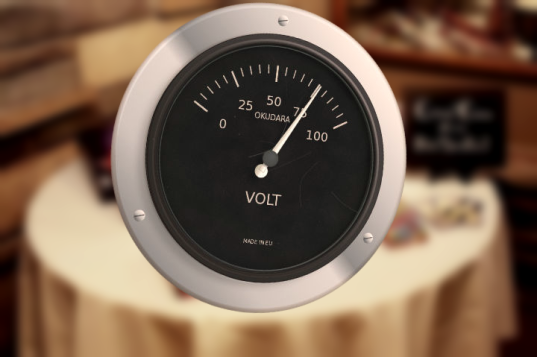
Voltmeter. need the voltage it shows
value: 75 V
